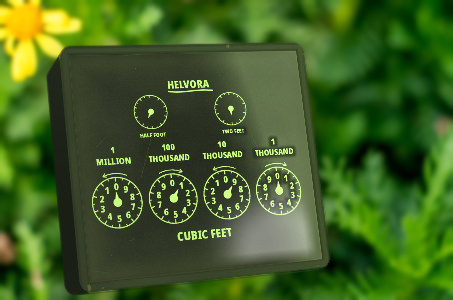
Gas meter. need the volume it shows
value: 9000 ft³
